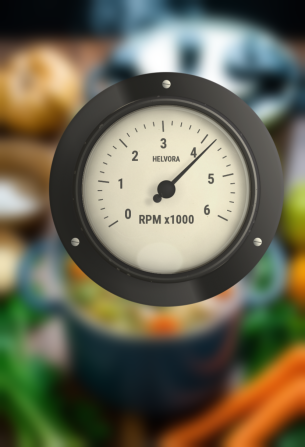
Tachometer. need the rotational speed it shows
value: 4200 rpm
